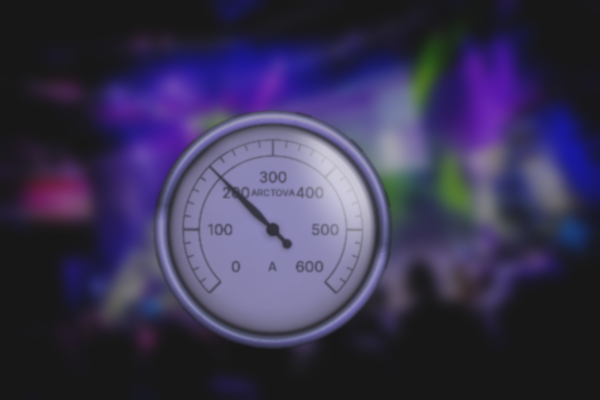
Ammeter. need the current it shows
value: 200 A
